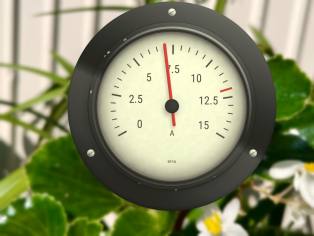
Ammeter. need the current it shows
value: 7 A
